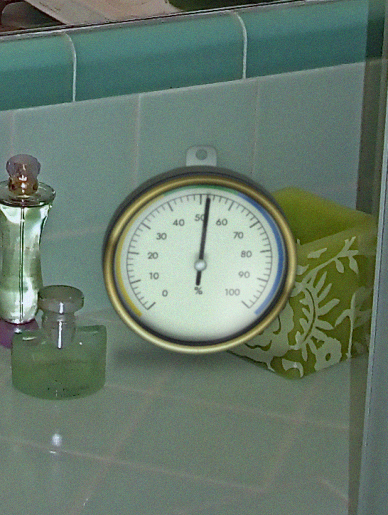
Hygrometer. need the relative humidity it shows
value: 52 %
